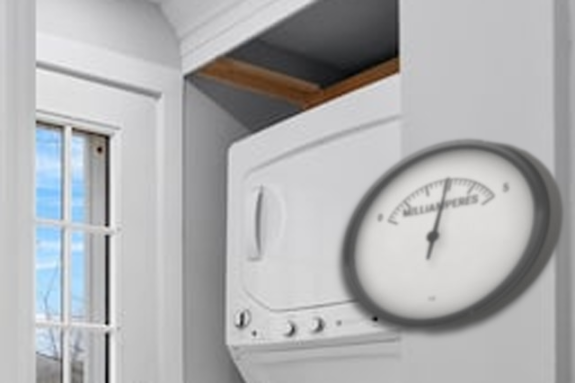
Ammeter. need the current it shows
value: 3 mA
